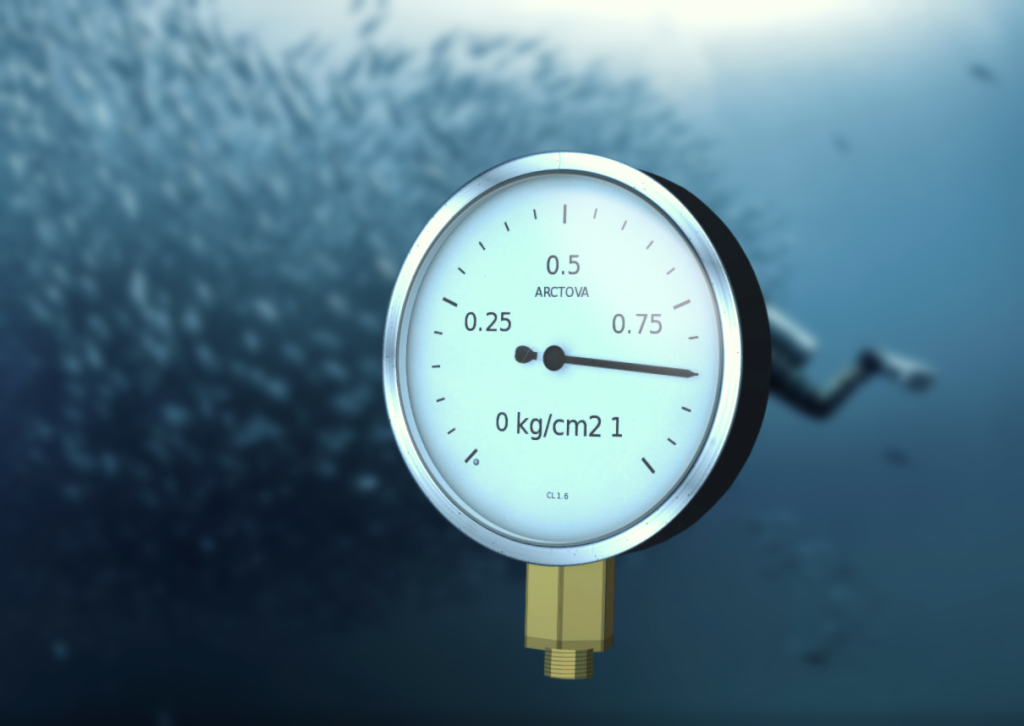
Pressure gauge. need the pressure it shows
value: 0.85 kg/cm²
